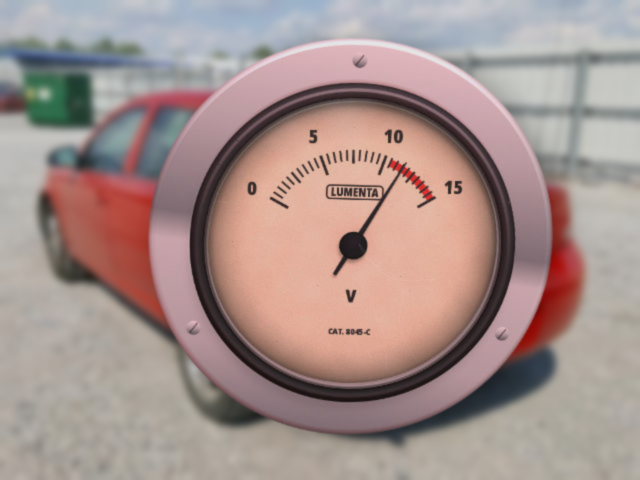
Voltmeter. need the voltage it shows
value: 11.5 V
